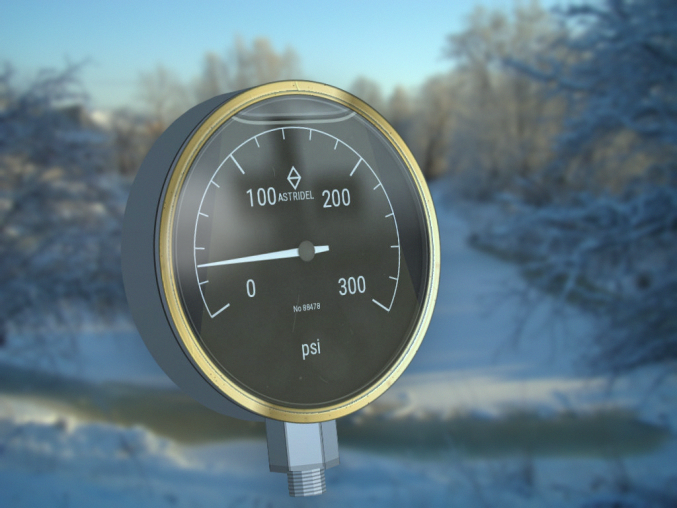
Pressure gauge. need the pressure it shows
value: 30 psi
